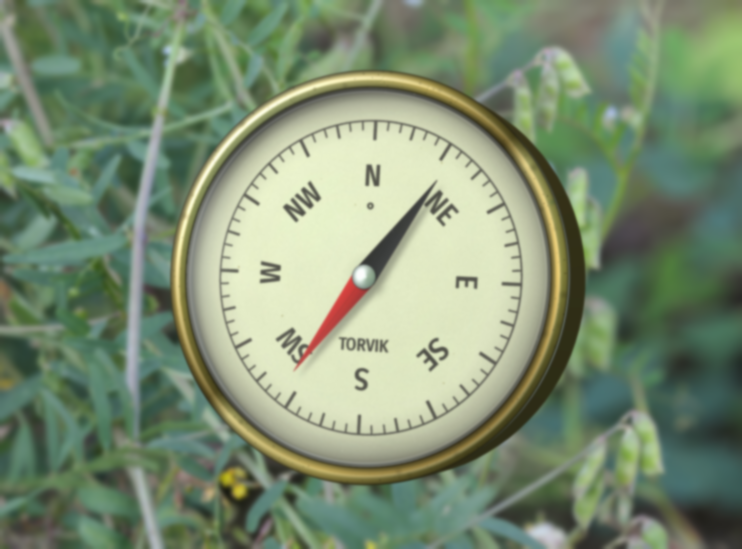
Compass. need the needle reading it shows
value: 215 °
